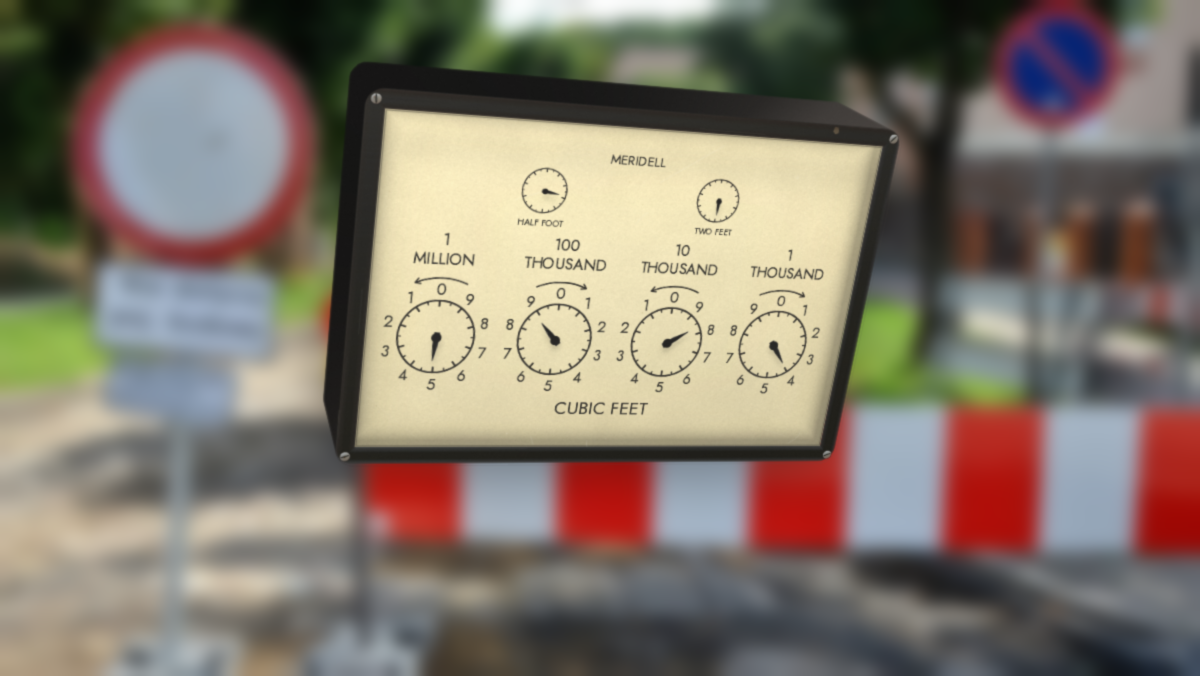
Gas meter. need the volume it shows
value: 488400 ft³
